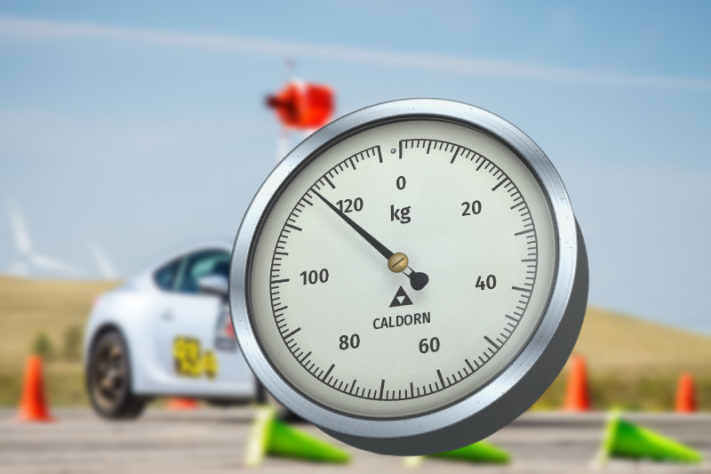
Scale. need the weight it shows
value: 117 kg
